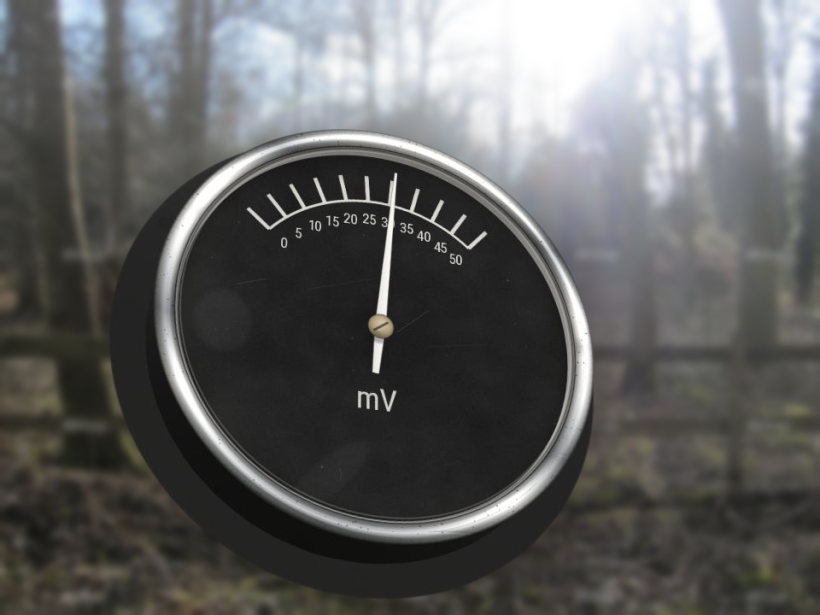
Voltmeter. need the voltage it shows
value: 30 mV
